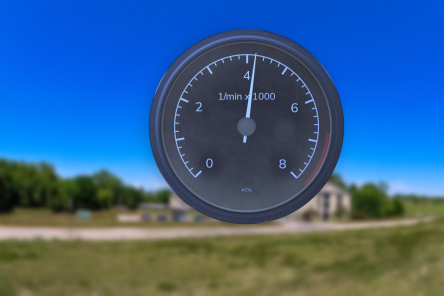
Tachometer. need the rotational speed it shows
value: 4200 rpm
